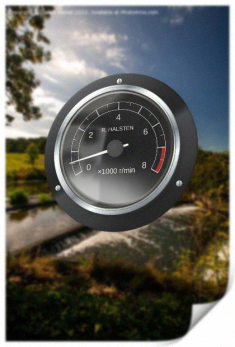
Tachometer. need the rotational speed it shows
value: 500 rpm
